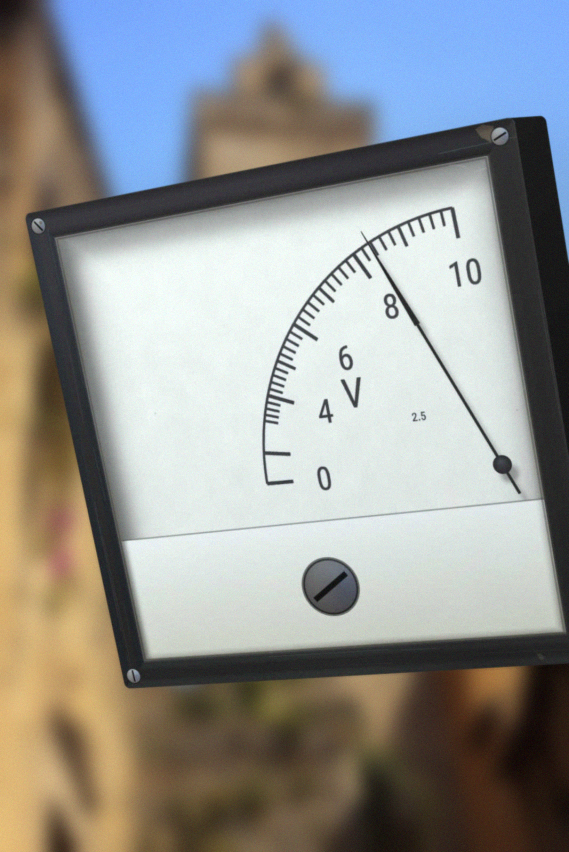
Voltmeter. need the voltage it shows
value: 8.4 V
